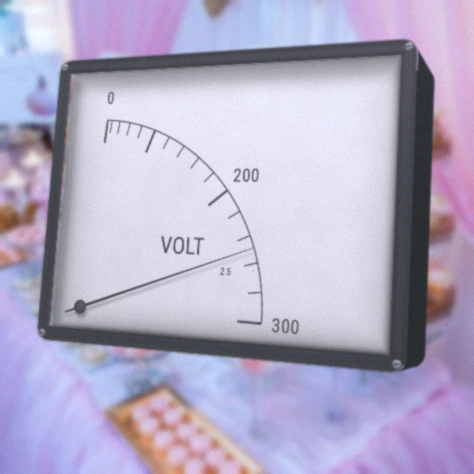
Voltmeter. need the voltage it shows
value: 250 V
